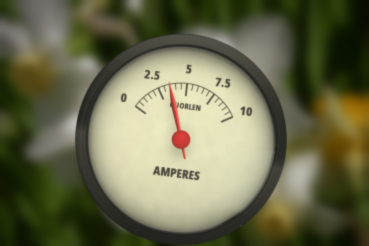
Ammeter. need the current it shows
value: 3.5 A
